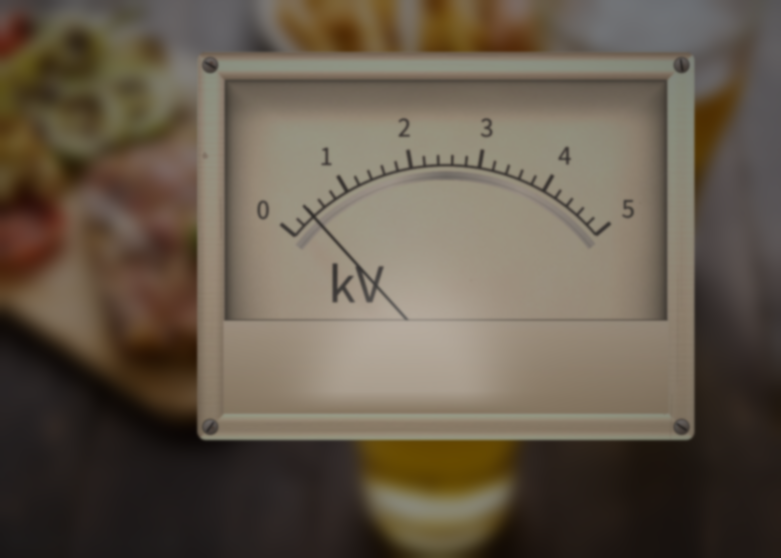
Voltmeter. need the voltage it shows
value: 0.4 kV
